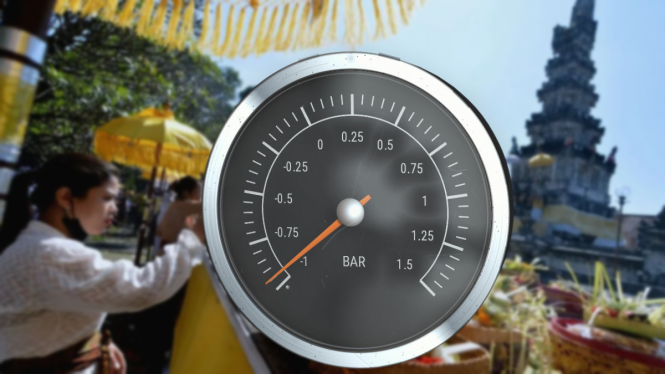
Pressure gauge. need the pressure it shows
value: -0.95 bar
